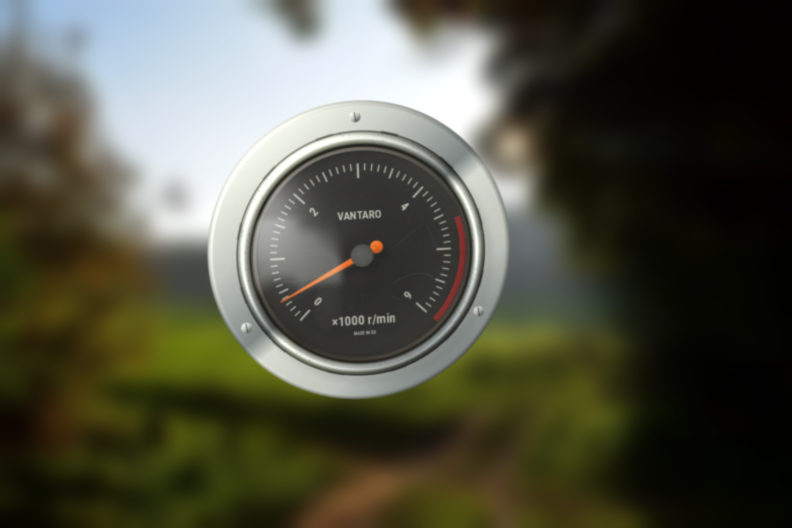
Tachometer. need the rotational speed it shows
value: 400 rpm
